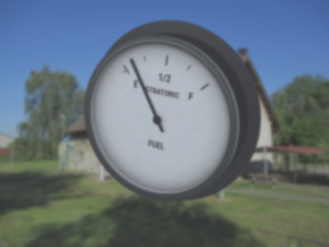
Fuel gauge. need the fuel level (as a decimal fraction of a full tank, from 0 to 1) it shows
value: 0.125
